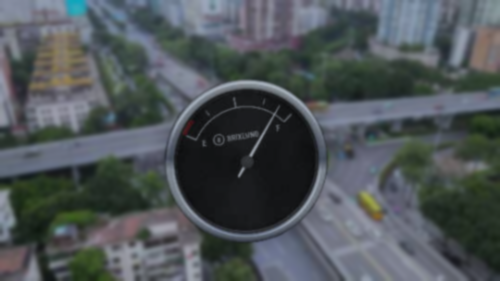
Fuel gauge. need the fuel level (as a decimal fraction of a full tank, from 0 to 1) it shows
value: 0.875
